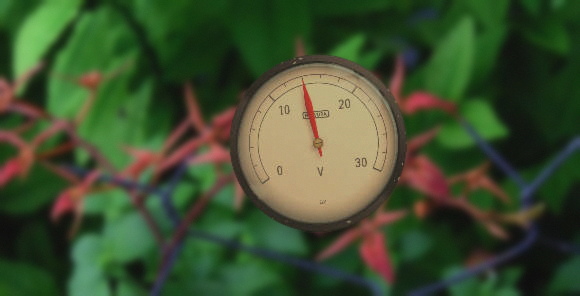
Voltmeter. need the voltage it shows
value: 14 V
